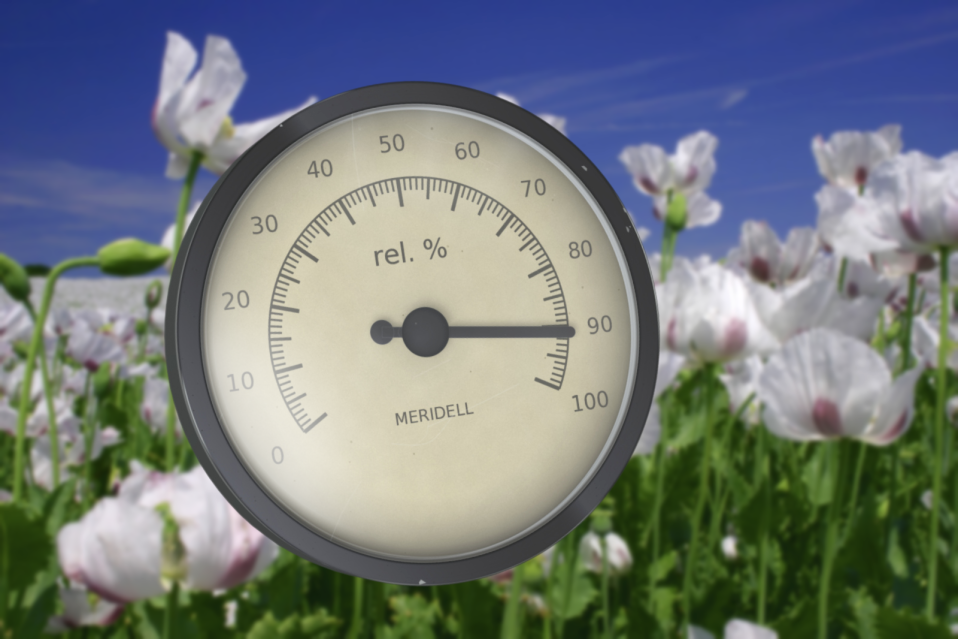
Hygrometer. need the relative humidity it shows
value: 91 %
